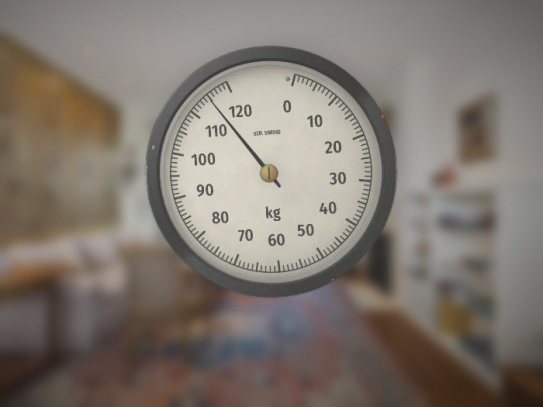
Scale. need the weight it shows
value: 115 kg
